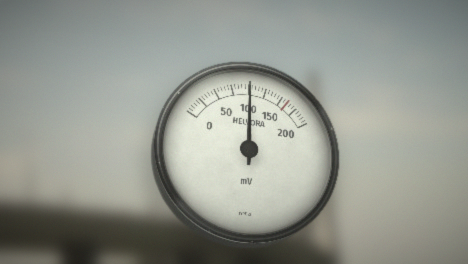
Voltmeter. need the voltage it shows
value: 100 mV
